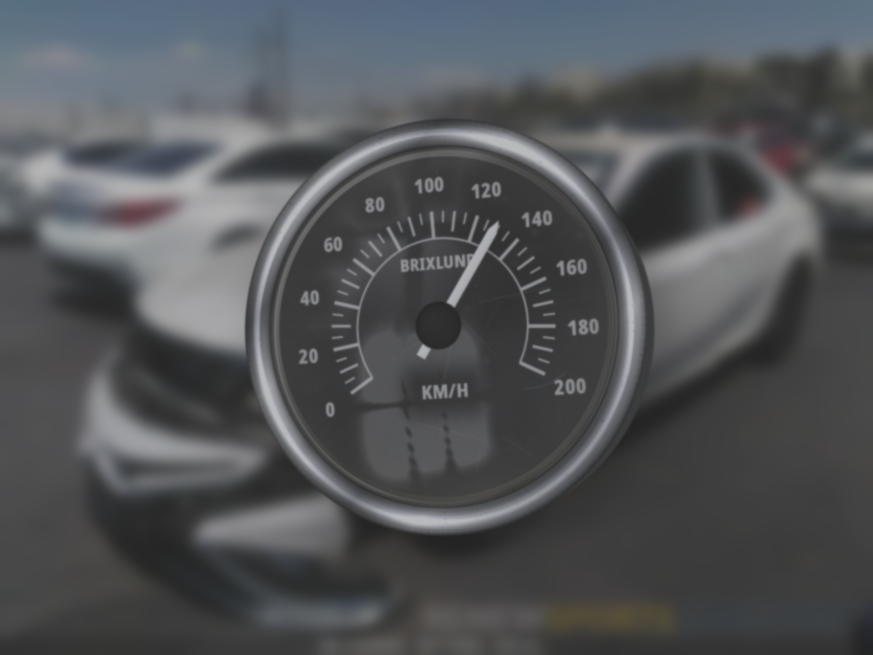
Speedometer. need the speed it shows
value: 130 km/h
